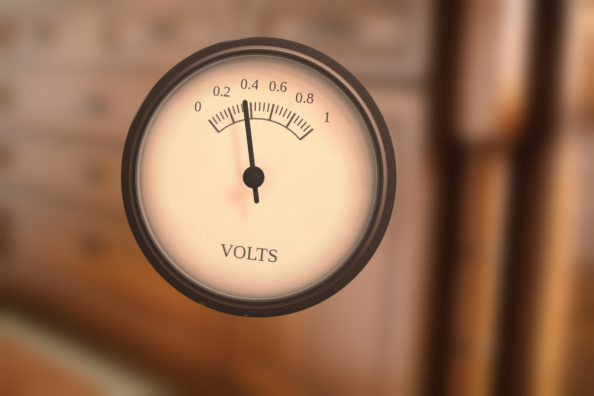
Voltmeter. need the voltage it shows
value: 0.36 V
